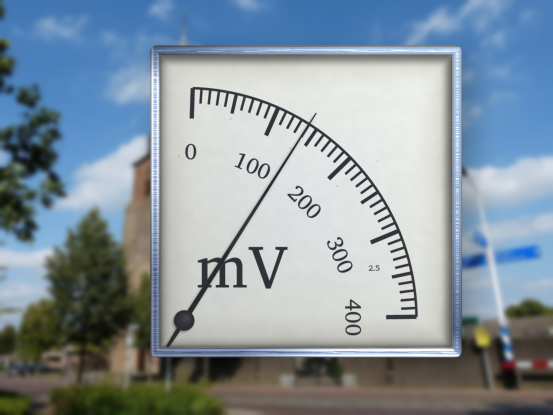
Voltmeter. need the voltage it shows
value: 140 mV
